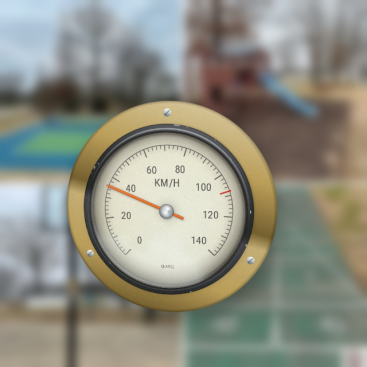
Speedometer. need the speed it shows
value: 36 km/h
